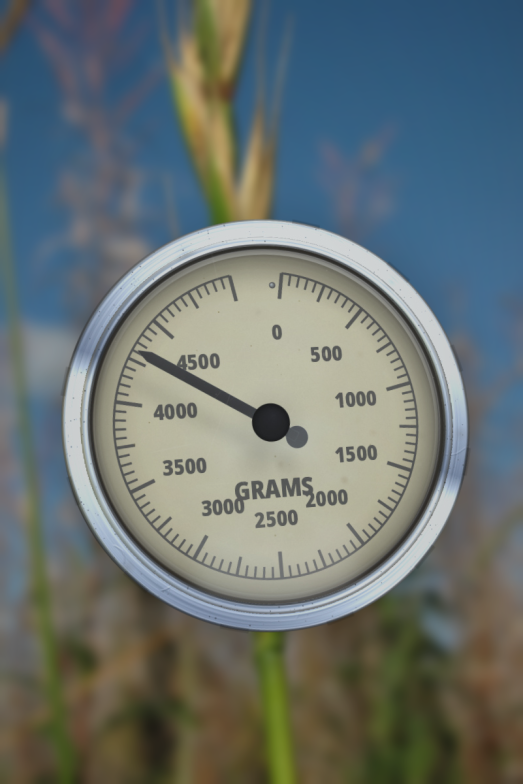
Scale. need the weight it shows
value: 4300 g
